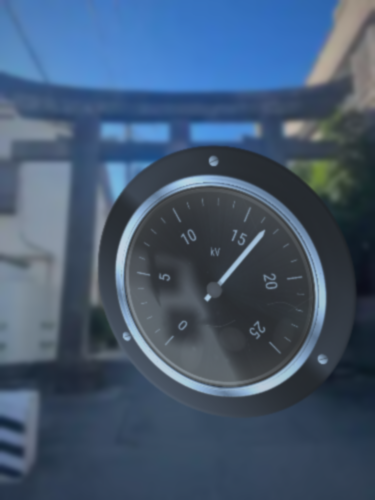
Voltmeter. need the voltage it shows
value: 16.5 kV
